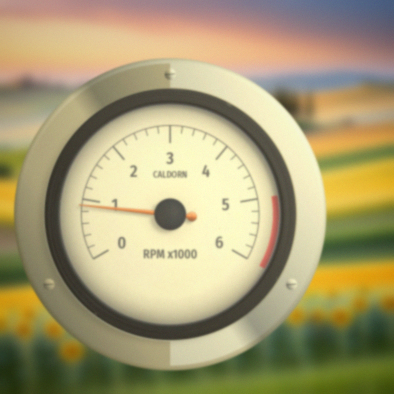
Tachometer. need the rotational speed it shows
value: 900 rpm
